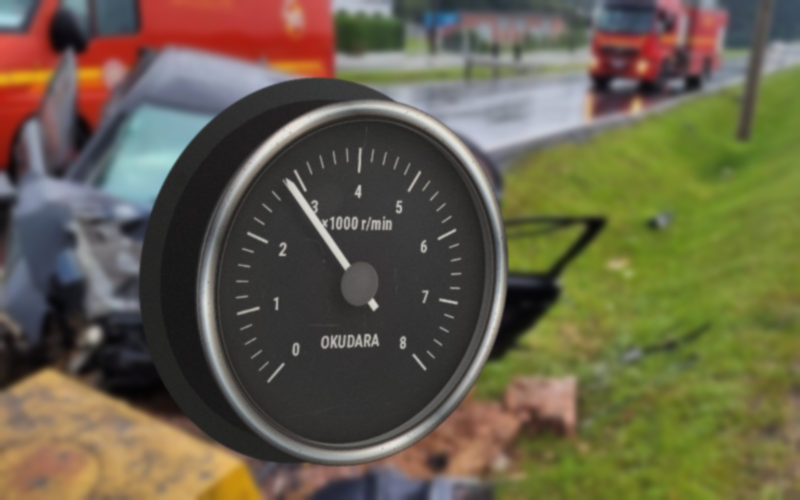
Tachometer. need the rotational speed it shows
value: 2800 rpm
